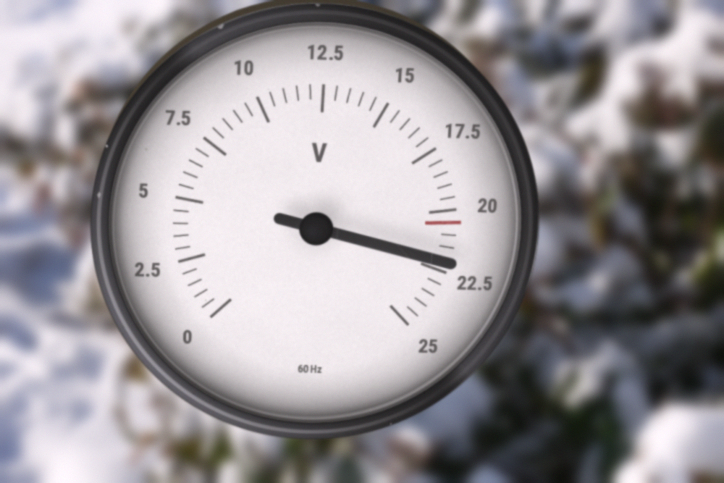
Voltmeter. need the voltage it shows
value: 22 V
